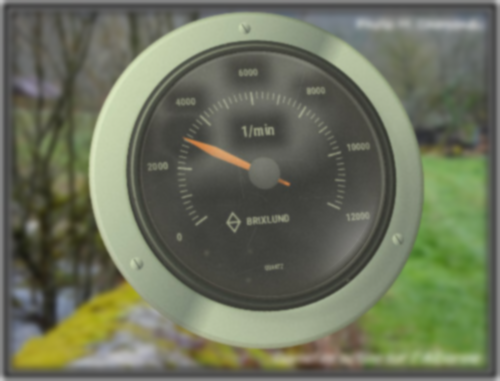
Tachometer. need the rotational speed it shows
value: 3000 rpm
